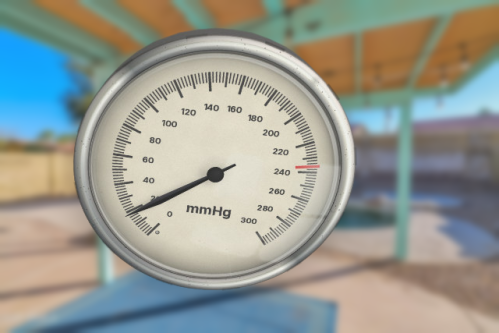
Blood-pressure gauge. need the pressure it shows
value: 20 mmHg
